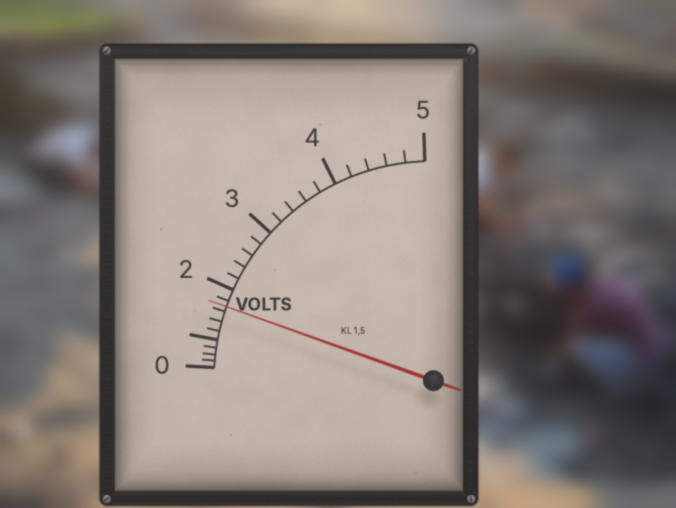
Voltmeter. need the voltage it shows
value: 1.7 V
